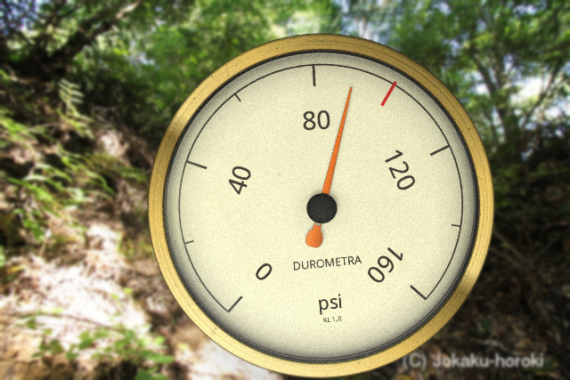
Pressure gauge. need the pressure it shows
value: 90 psi
